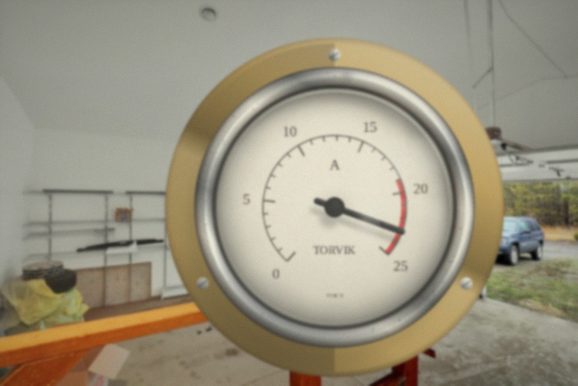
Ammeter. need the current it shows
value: 23 A
